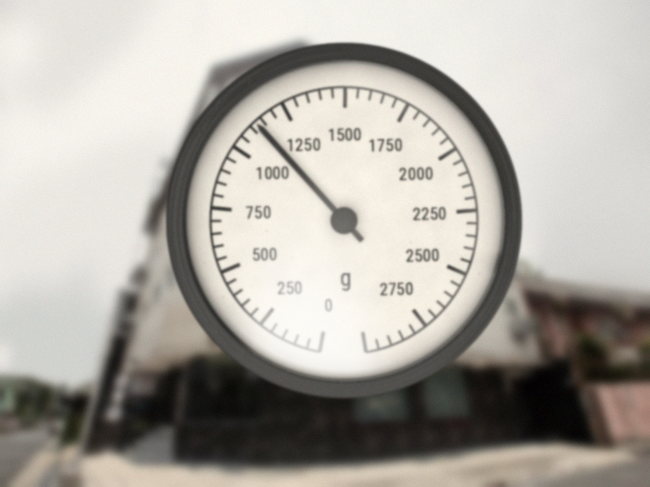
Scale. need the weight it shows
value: 1125 g
